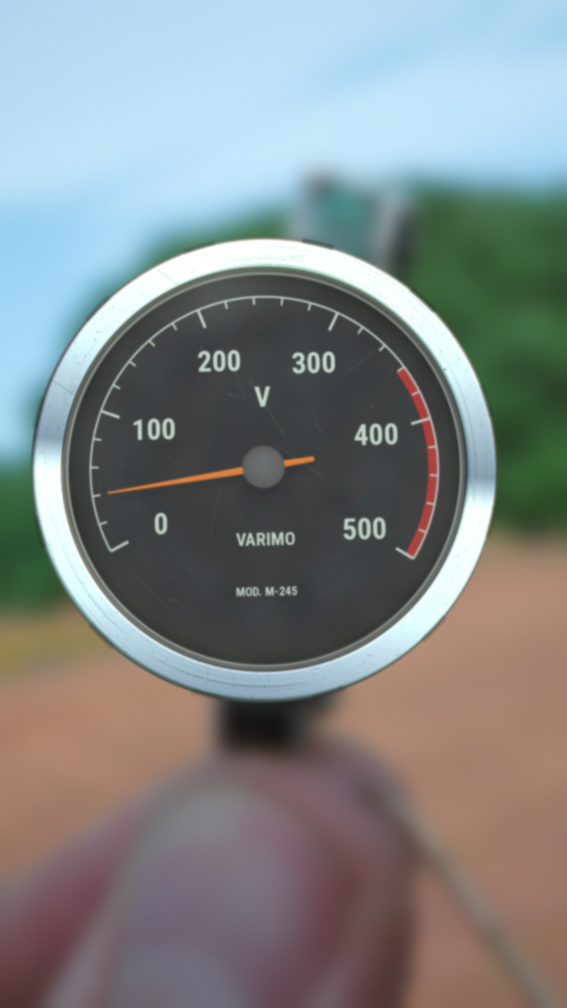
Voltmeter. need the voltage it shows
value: 40 V
